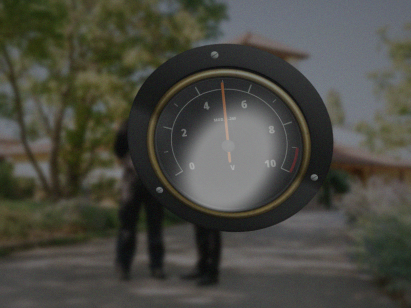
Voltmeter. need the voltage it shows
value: 5 V
